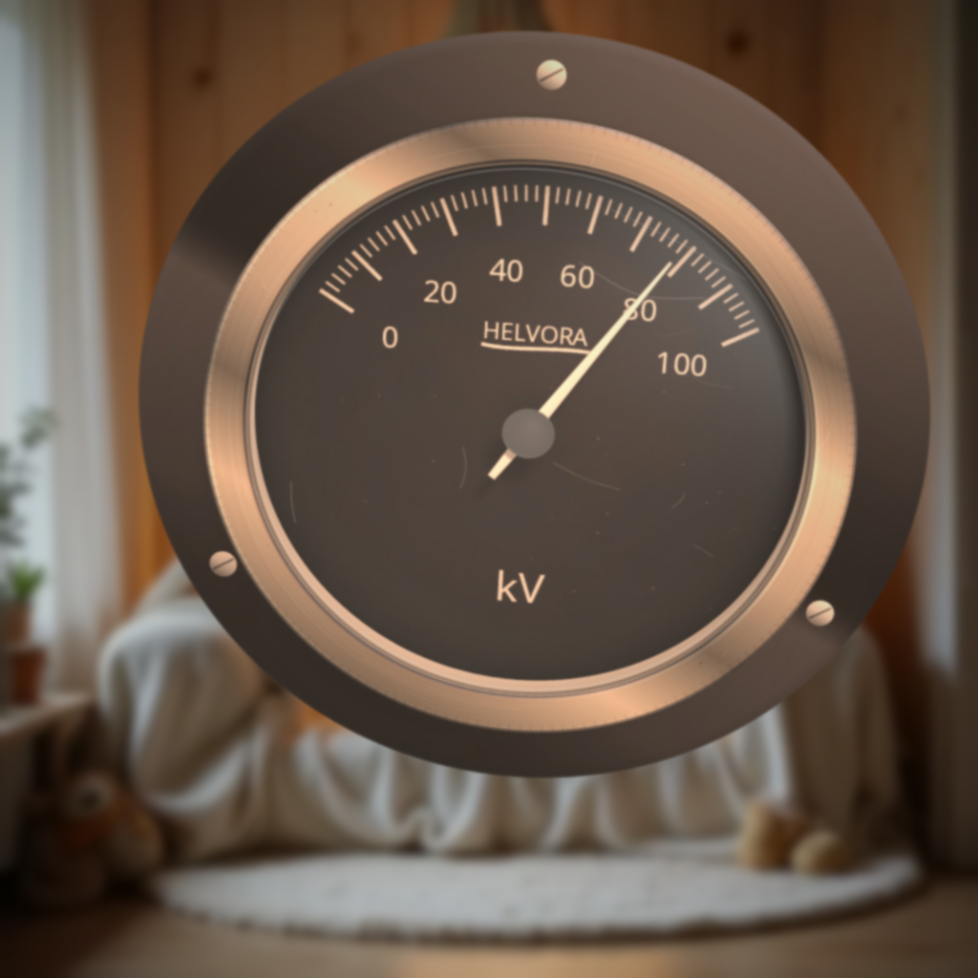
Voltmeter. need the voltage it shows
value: 78 kV
